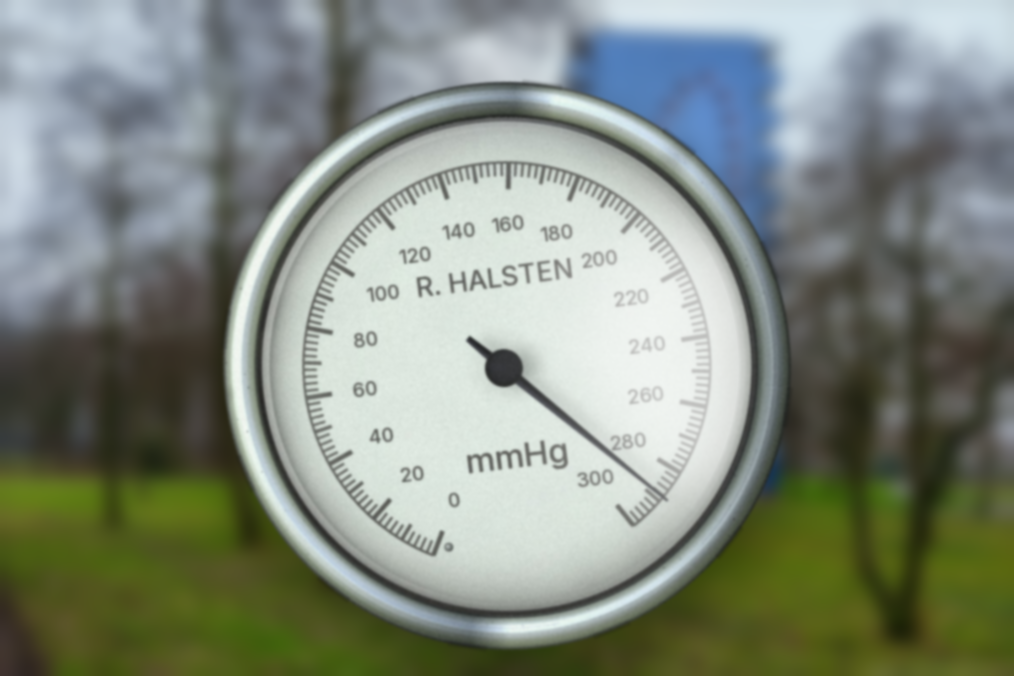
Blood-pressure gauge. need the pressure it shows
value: 288 mmHg
